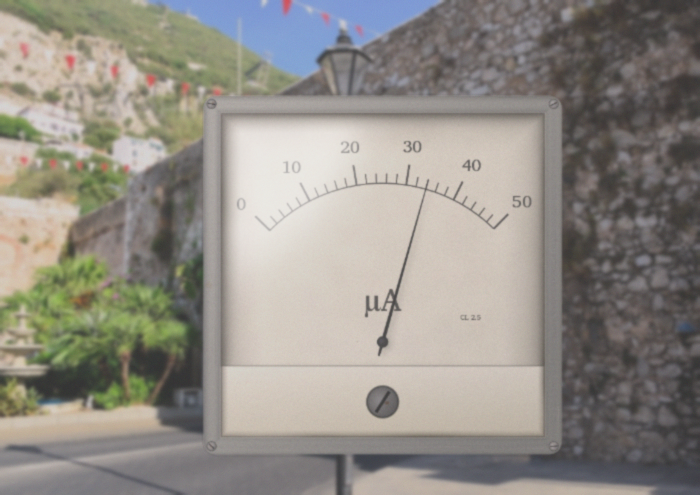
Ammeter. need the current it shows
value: 34 µA
